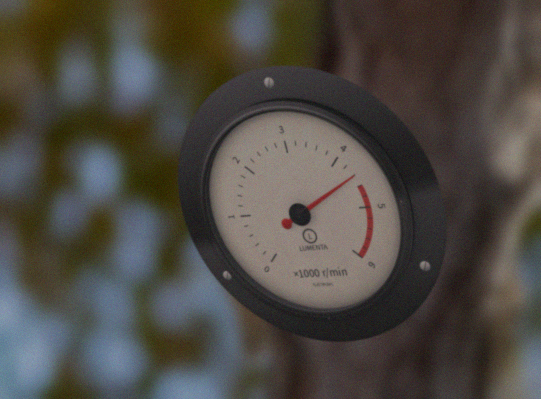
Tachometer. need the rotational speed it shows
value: 4400 rpm
